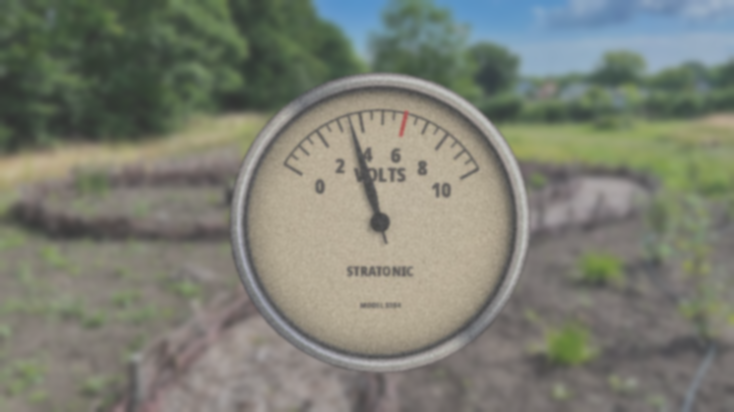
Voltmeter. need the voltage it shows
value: 3.5 V
